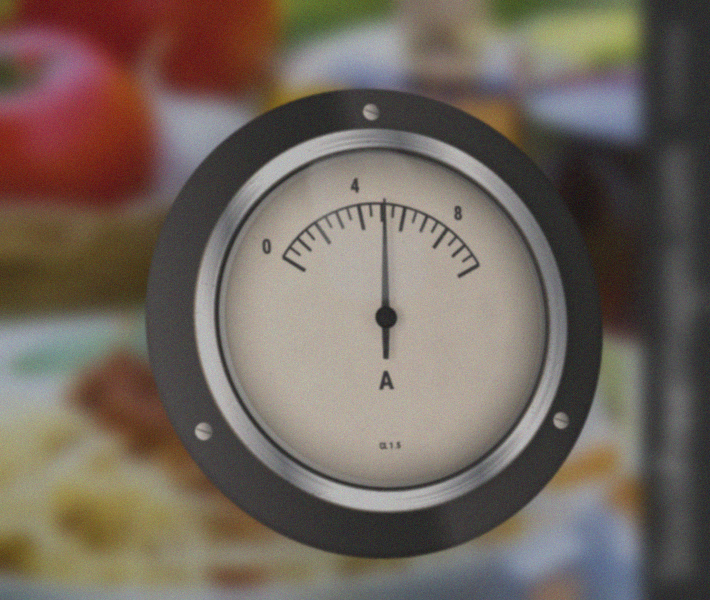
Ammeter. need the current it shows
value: 5 A
